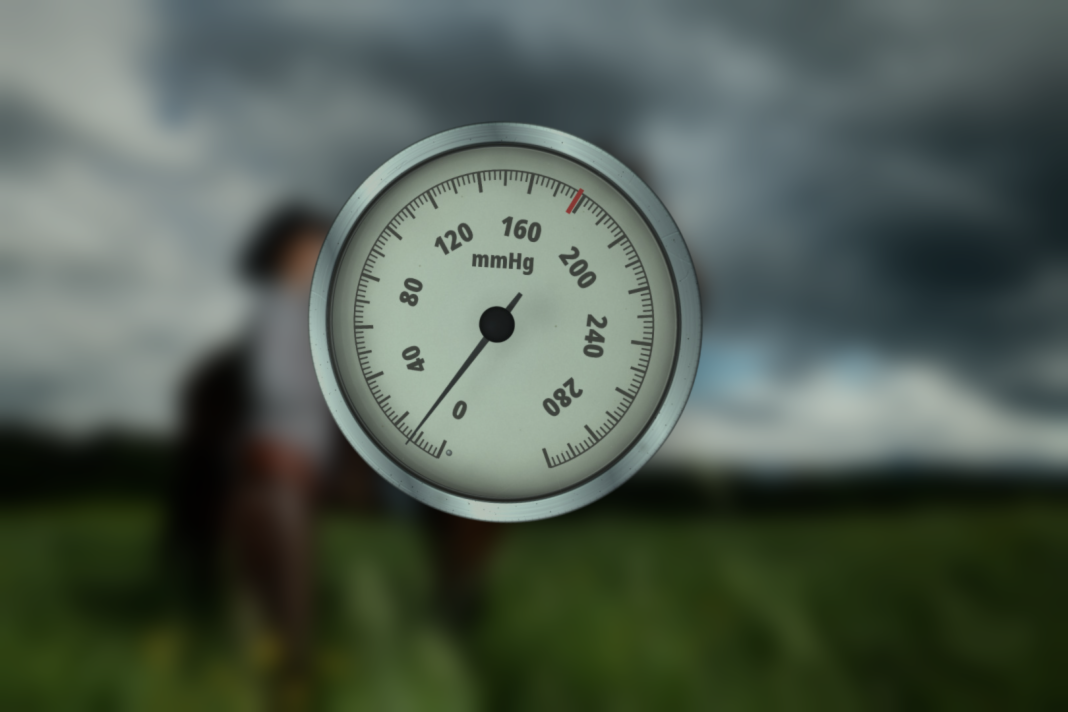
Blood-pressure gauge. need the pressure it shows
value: 12 mmHg
